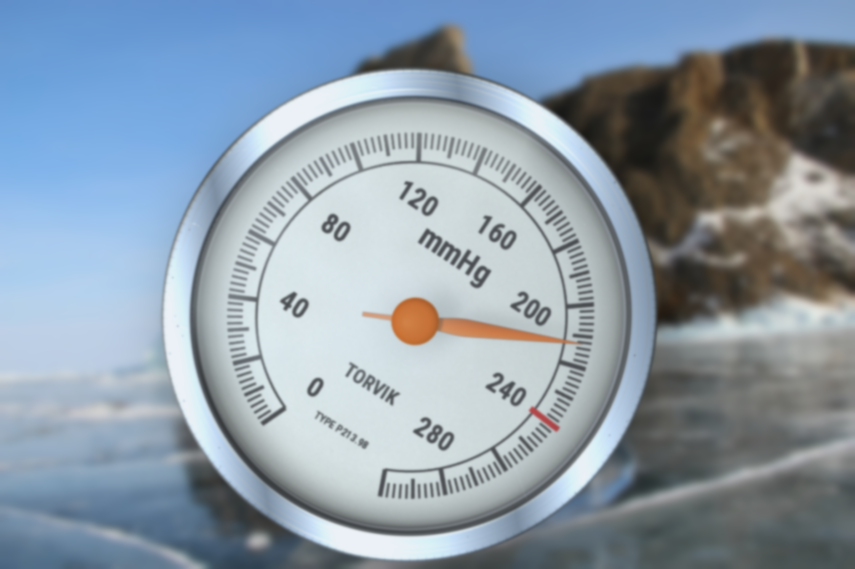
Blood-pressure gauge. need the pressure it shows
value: 212 mmHg
